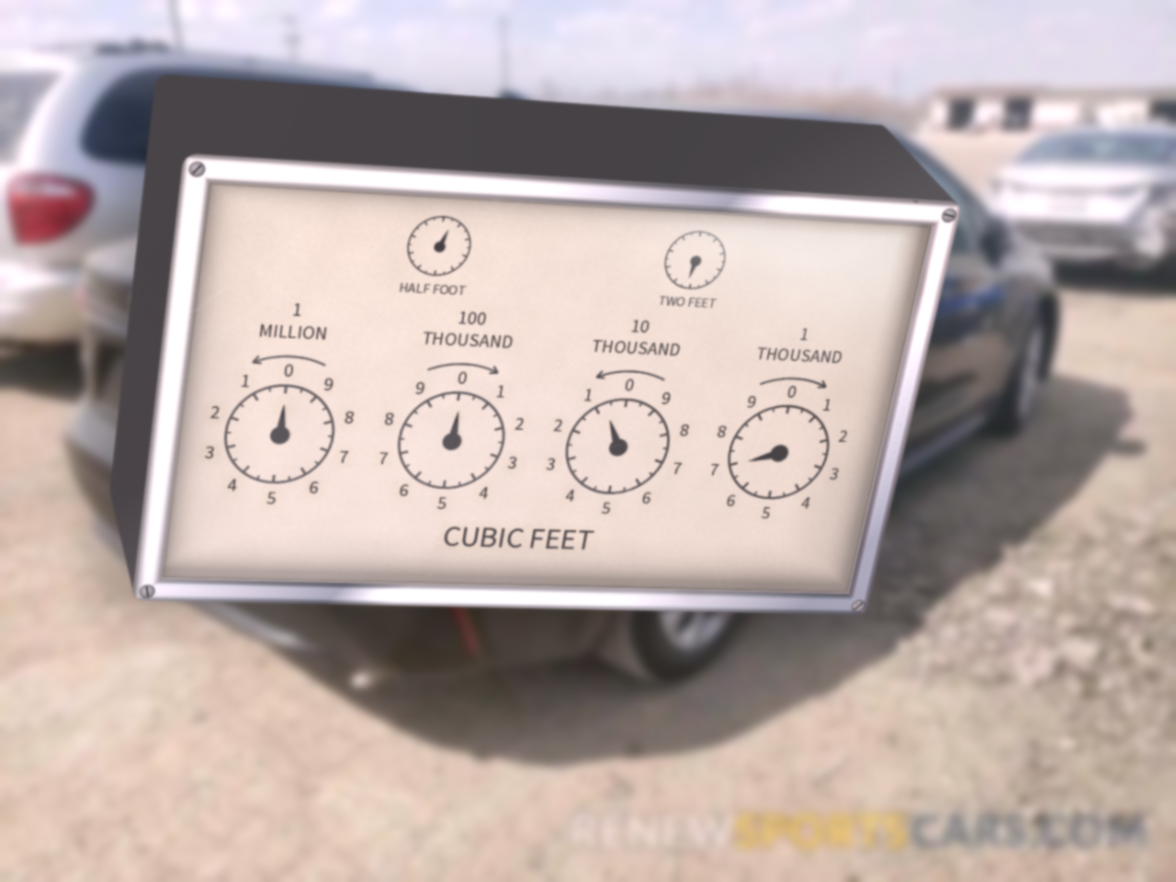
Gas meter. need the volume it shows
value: 700 ft³
